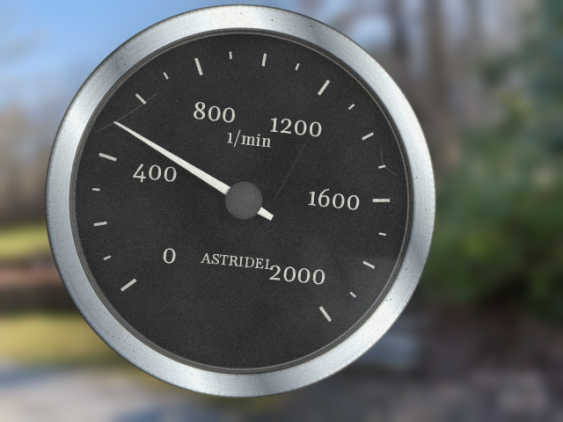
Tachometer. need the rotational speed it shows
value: 500 rpm
